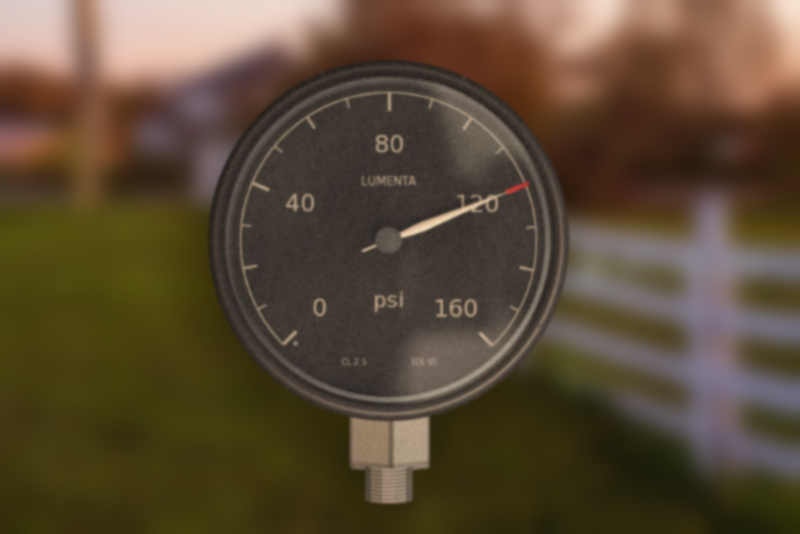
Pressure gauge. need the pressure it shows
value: 120 psi
